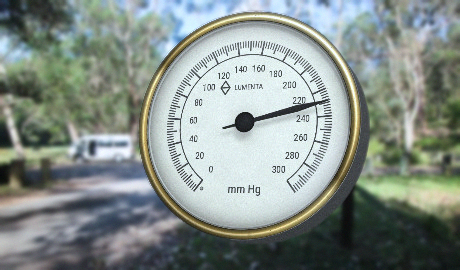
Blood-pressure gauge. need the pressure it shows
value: 230 mmHg
